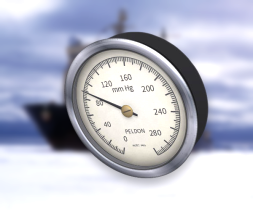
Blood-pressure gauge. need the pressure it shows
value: 90 mmHg
